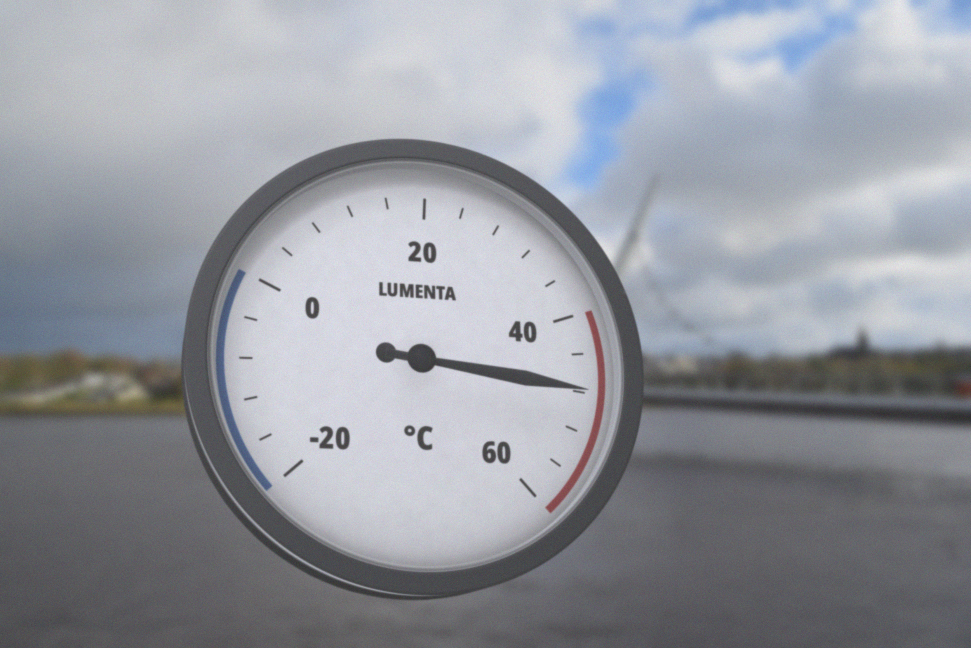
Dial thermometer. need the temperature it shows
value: 48 °C
